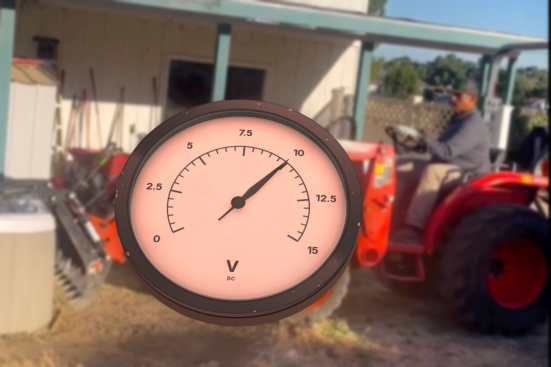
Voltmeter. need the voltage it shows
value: 10 V
